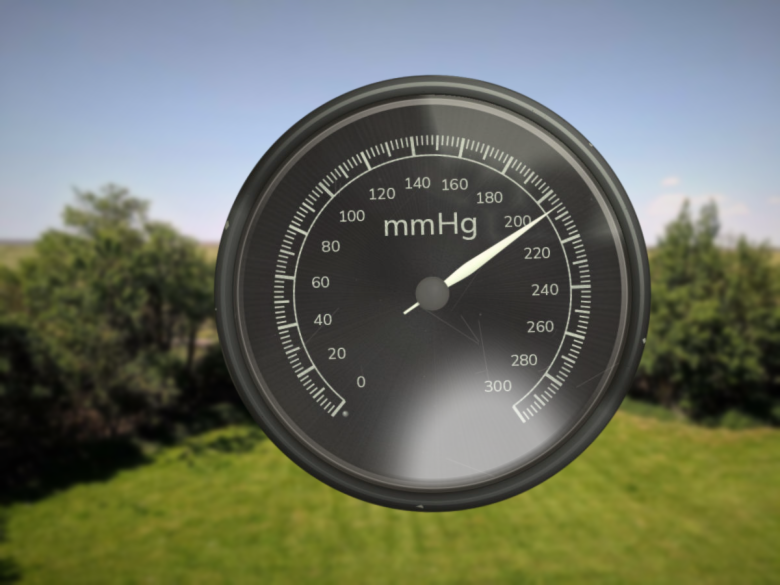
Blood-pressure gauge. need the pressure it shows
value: 206 mmHg
